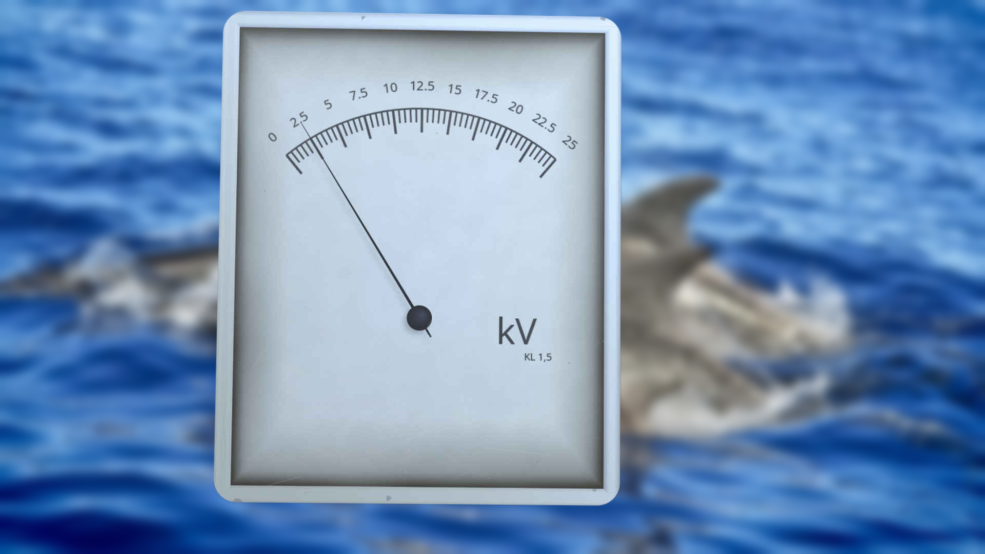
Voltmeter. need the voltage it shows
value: 2.5 kV
